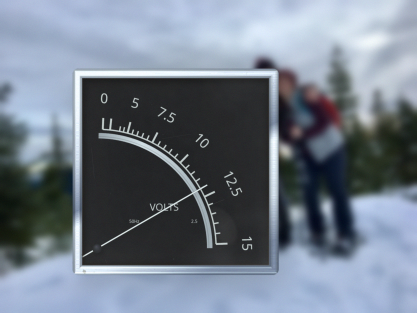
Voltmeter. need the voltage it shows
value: 12 V
